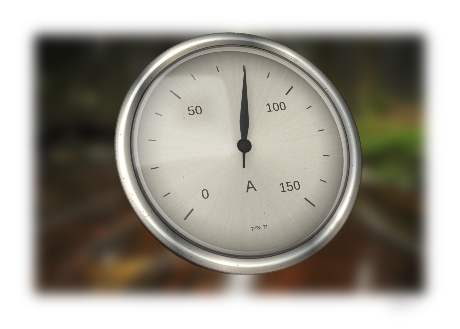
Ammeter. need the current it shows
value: 80 A
